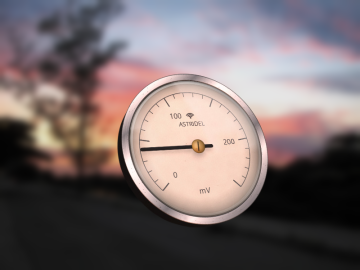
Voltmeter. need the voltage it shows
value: 40 mV
